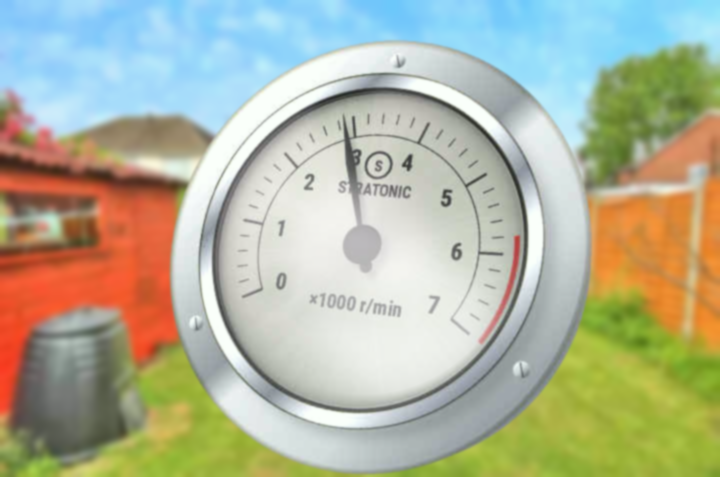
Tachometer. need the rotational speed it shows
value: 2900 rpm
